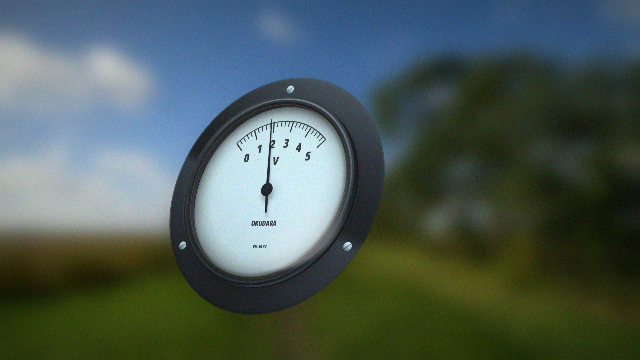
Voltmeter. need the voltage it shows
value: 2 V
